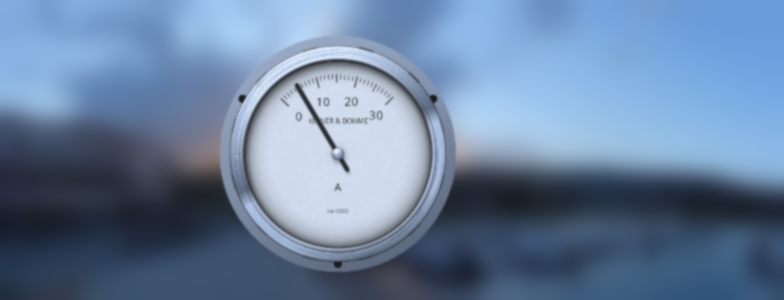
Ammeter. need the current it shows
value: 5 A
